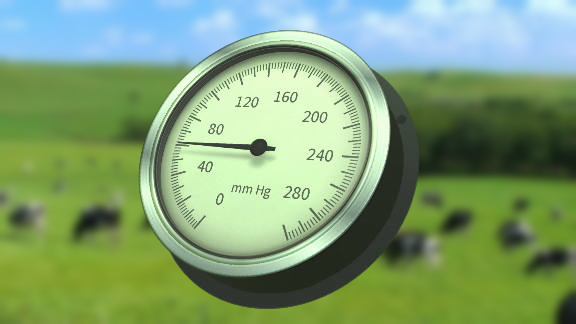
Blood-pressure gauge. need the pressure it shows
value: 60 mmHg
